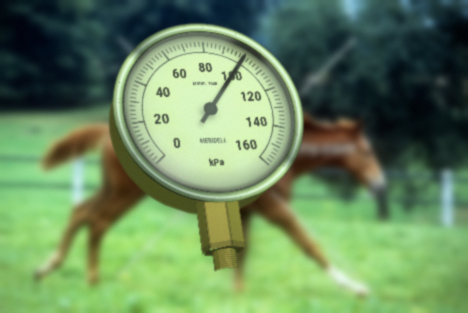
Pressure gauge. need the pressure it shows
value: 100 kPa
